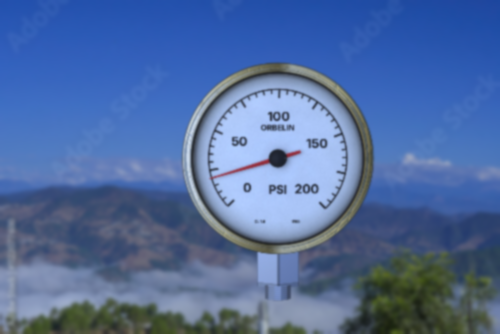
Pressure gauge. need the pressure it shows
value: 20 psi
